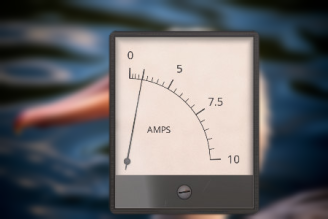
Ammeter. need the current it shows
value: 2.5 A
